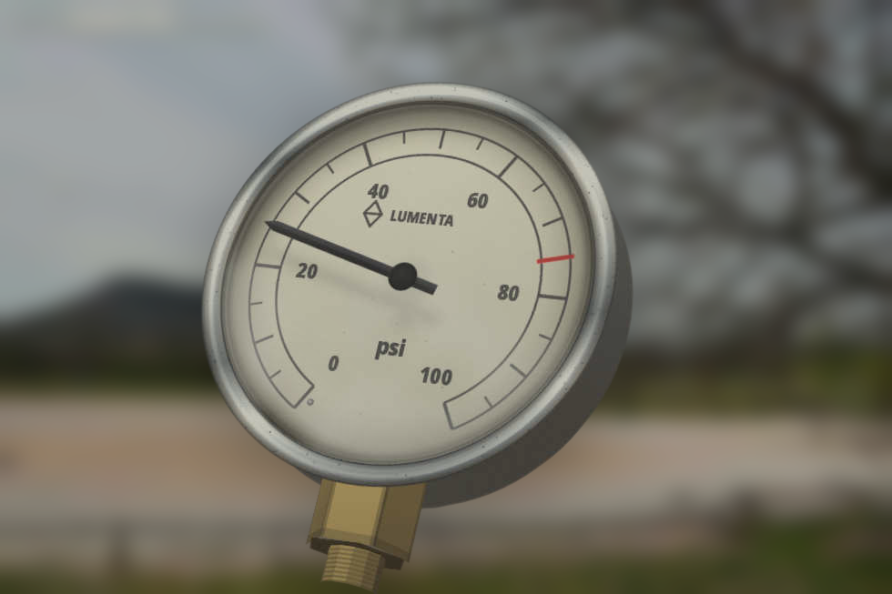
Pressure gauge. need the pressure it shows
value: 25 psi
